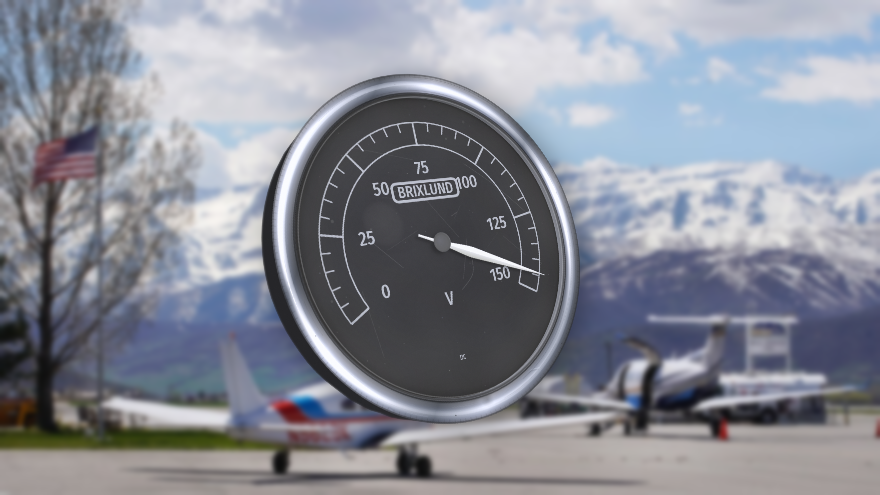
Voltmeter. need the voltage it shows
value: 145 V
